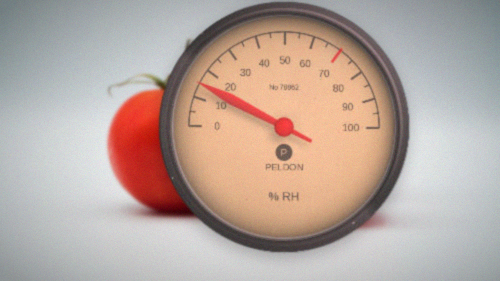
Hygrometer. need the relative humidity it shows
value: 15 %
